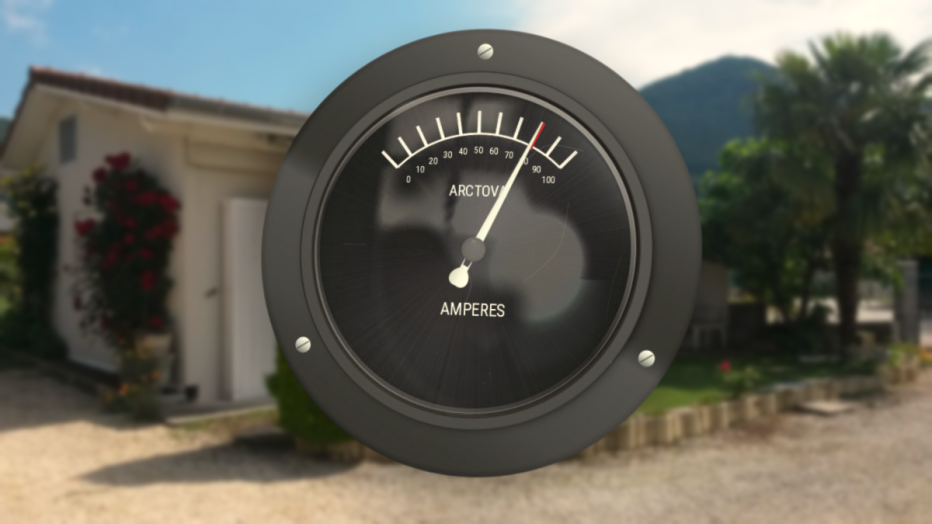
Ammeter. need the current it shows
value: 80 A
